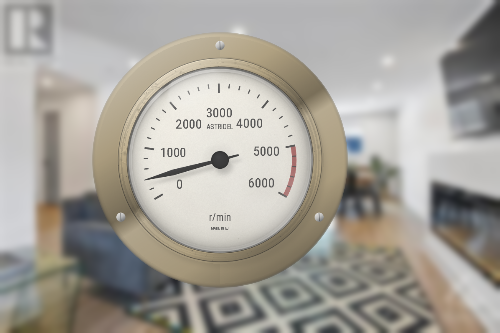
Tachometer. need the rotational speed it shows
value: 400 rpm
